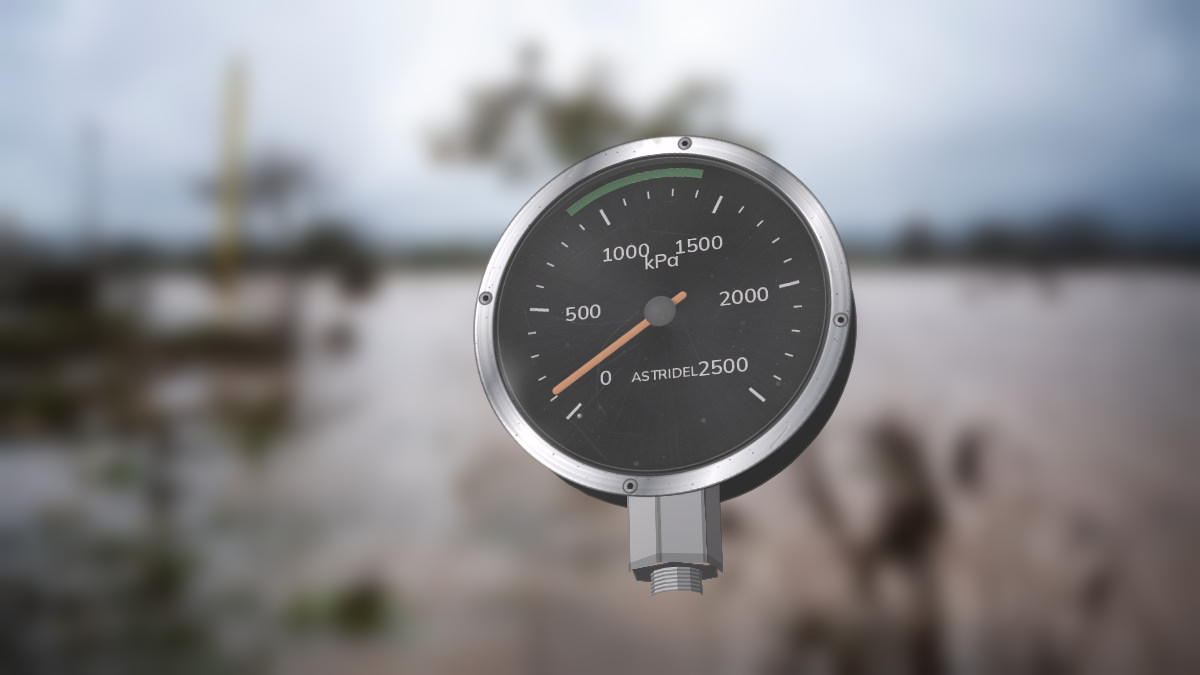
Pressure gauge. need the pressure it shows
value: 100 kPa
